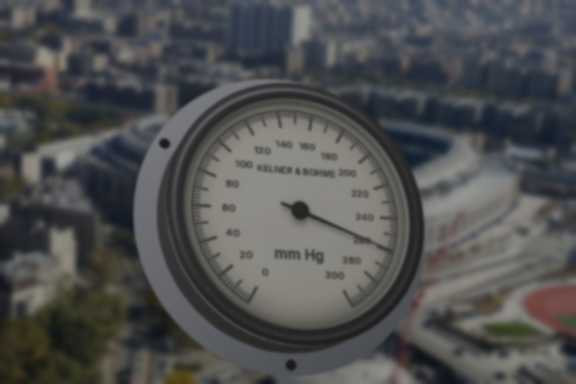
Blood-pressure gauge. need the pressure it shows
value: 260 mmHg
